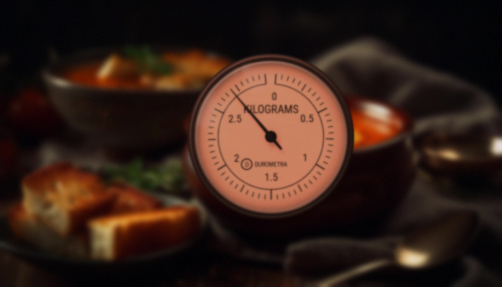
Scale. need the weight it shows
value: 2.7 kg
